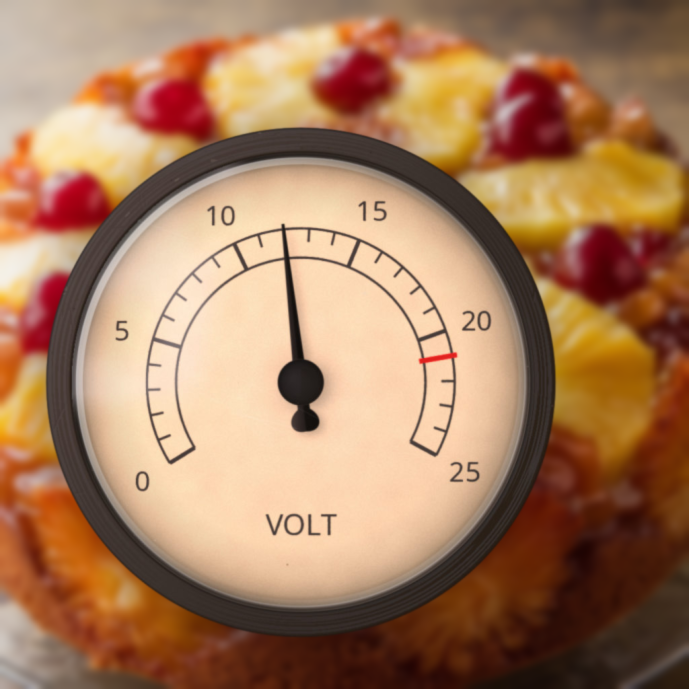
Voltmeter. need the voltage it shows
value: 12 V
